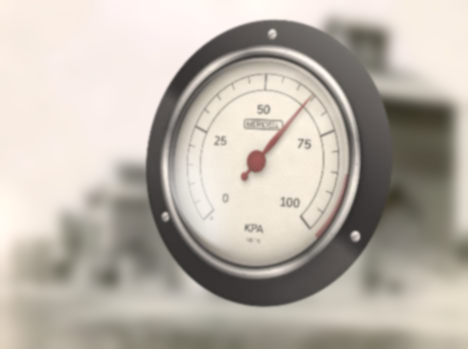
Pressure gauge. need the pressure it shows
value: 65 kPa
